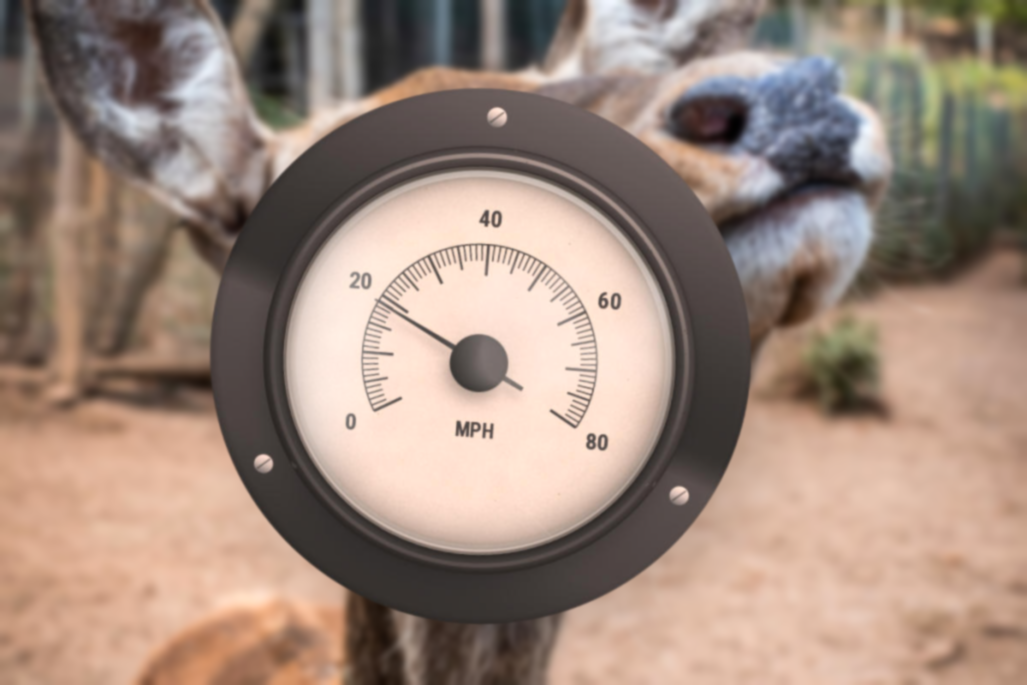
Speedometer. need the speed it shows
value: 19 mph
